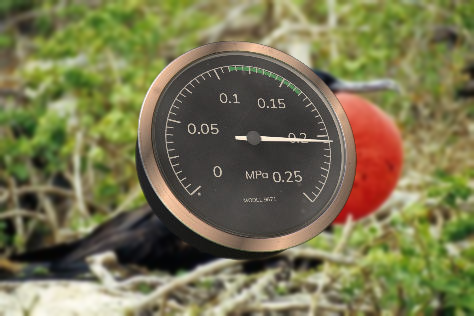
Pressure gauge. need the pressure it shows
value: 0.205 MPa
